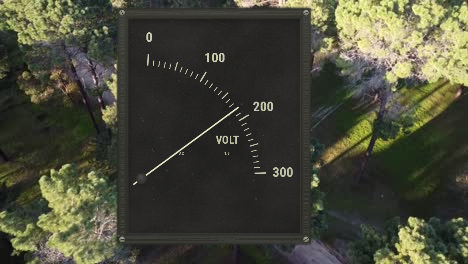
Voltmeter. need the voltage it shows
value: 180 V
